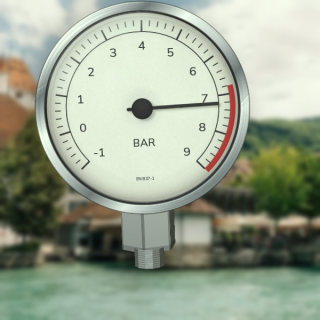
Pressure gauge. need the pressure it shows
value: 7.2 bar
